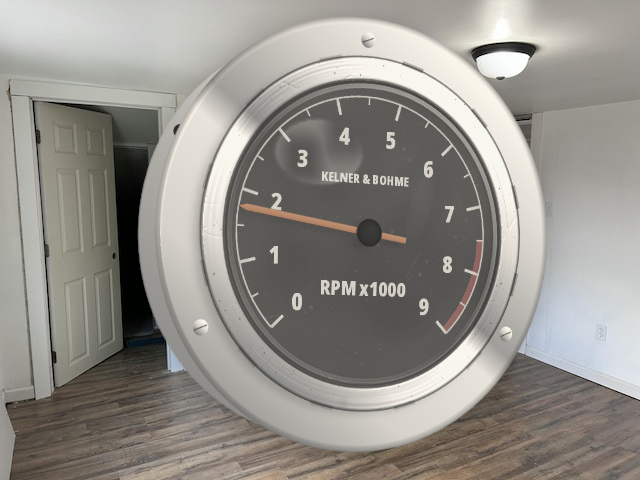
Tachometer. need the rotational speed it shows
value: 1750 rpm
